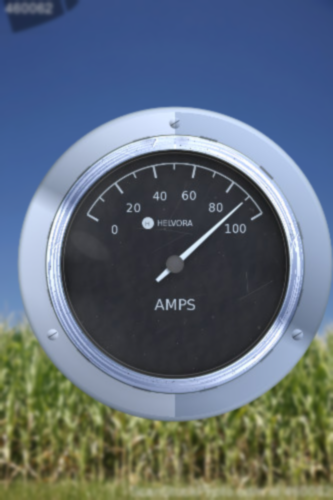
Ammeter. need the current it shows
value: 90 A
